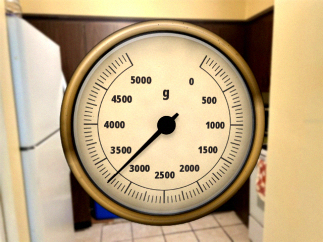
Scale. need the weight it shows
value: 3250 g
